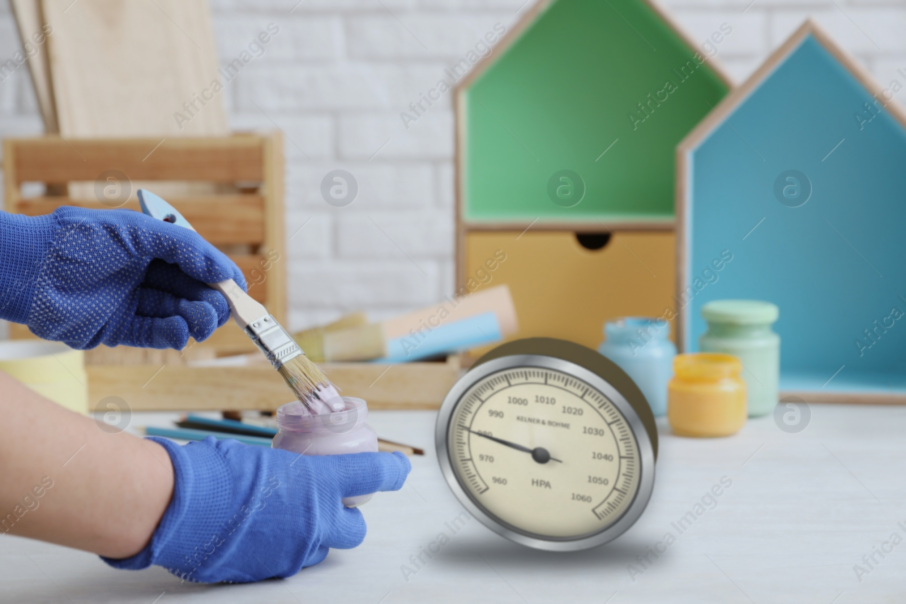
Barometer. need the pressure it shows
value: 980 hPa
